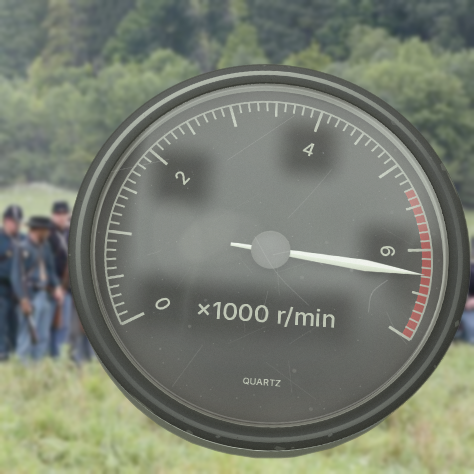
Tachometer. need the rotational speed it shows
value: 6300 rpm
